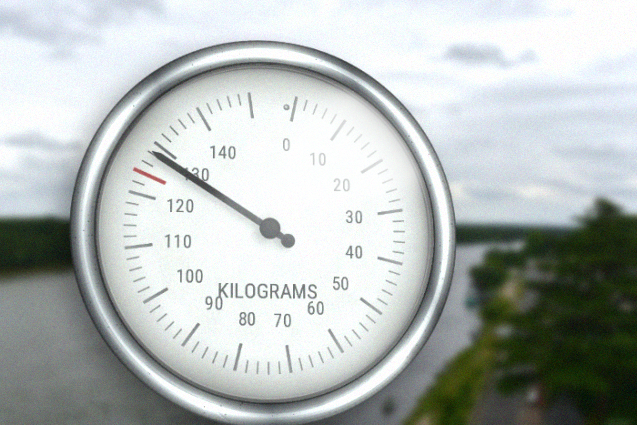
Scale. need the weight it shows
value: 128 kg
